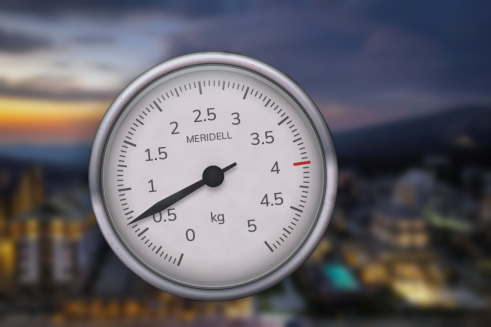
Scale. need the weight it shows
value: 0.65 kg
